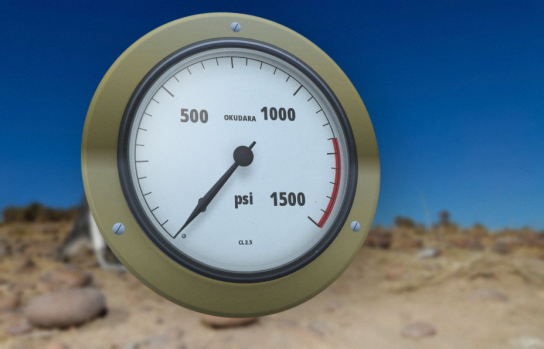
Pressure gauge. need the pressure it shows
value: 0 psi
